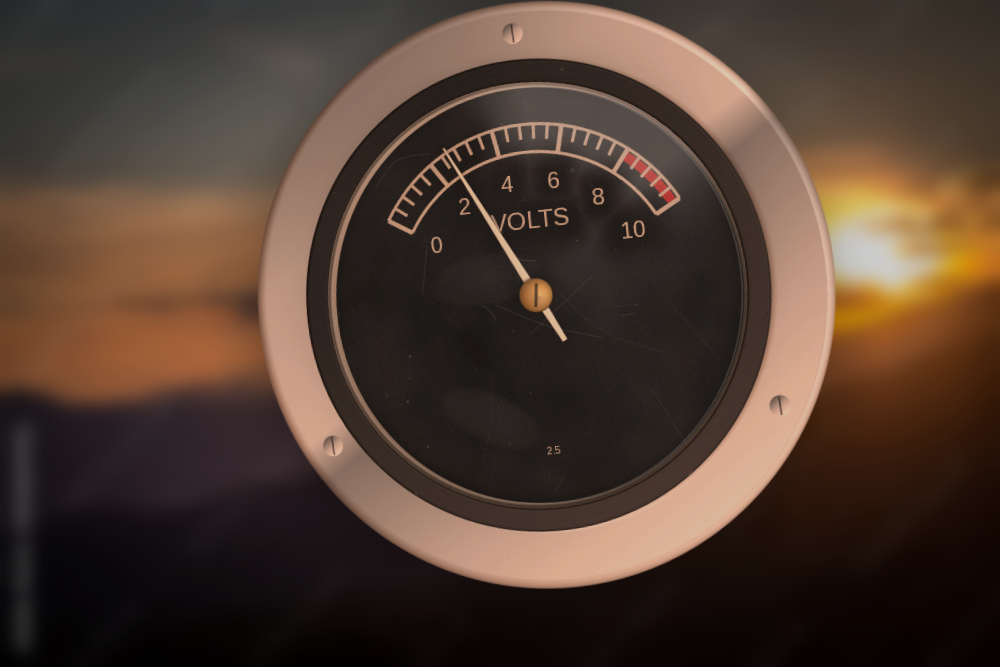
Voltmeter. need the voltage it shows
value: 2.6 V
